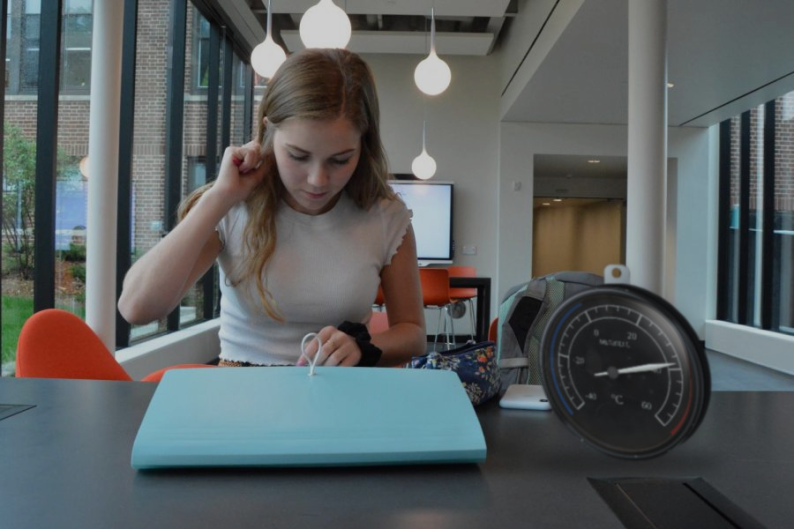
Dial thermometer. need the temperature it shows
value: 38 °C
